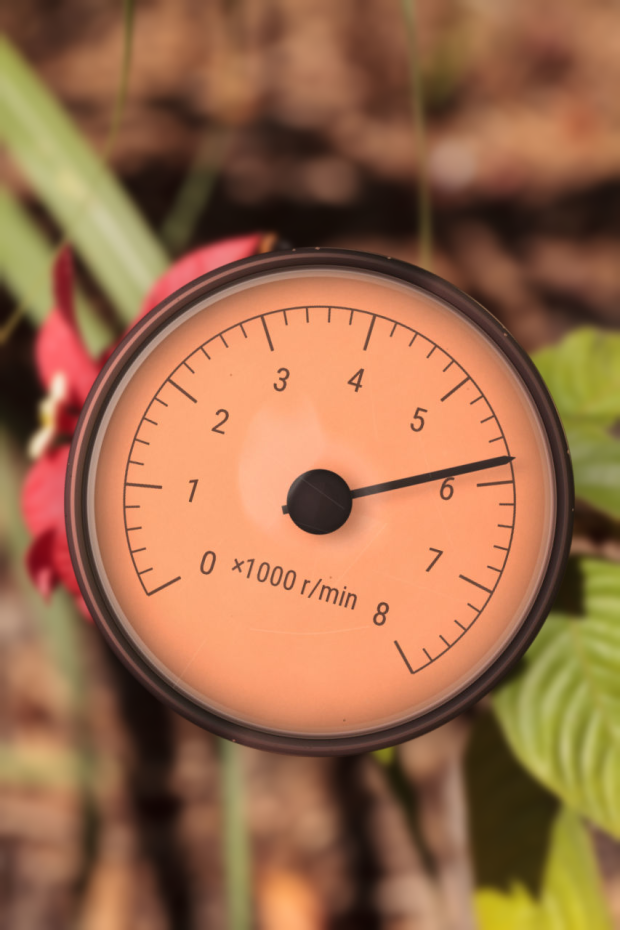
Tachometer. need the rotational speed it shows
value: 5800 rpm
